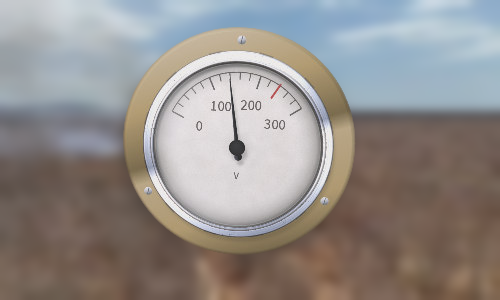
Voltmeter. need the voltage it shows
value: 140 V
